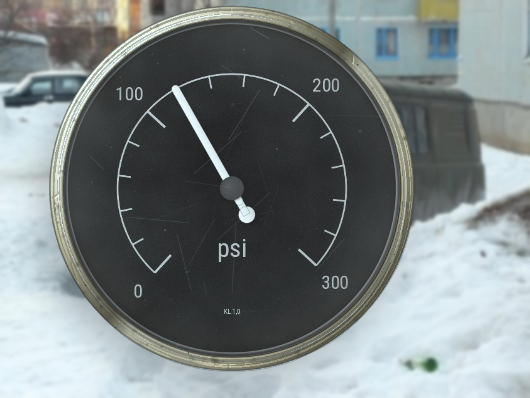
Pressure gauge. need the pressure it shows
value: 120 psi
